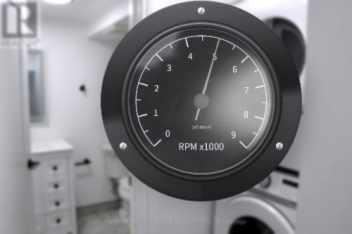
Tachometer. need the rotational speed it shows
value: 5000 rpm
